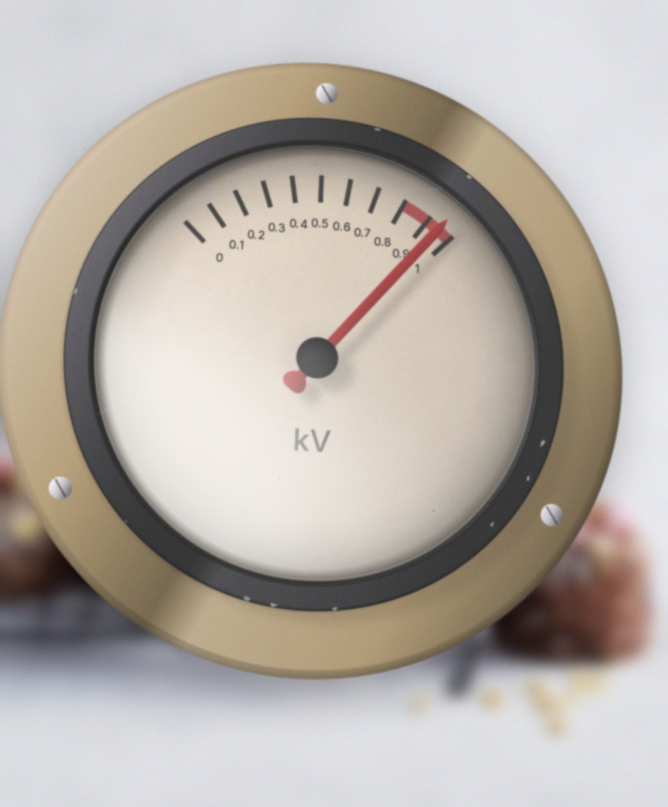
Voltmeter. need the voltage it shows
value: 0.95 kV
